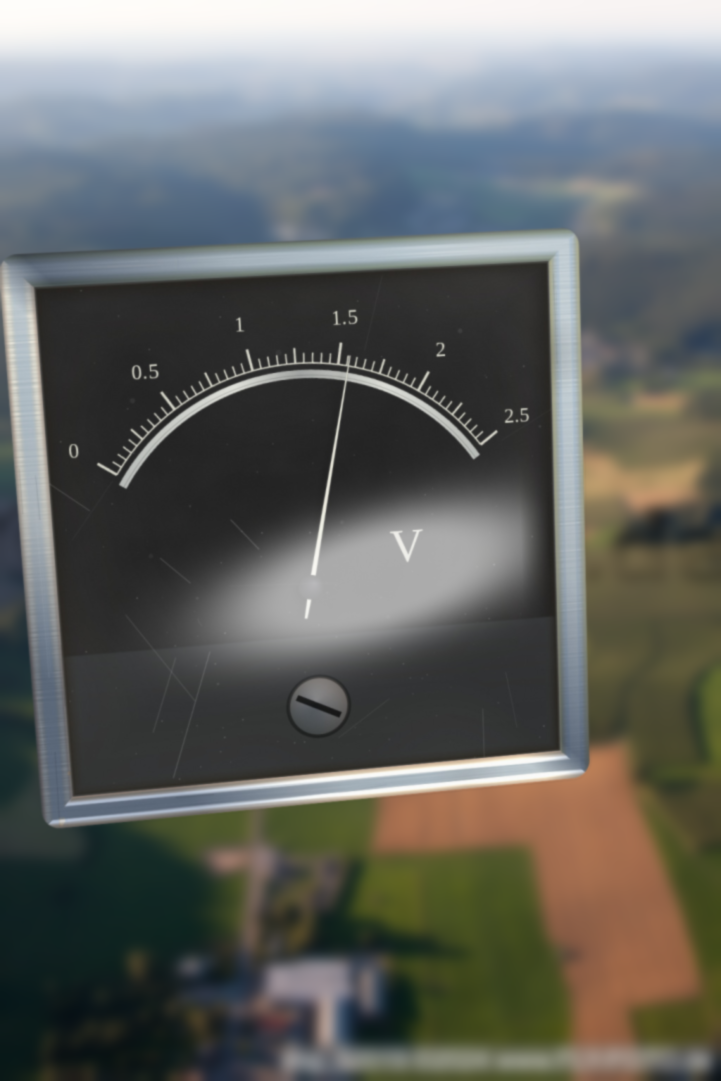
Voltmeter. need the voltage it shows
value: 1.55 V
